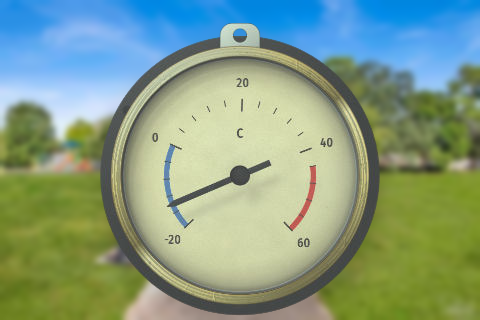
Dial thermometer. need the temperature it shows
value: -14 °C
